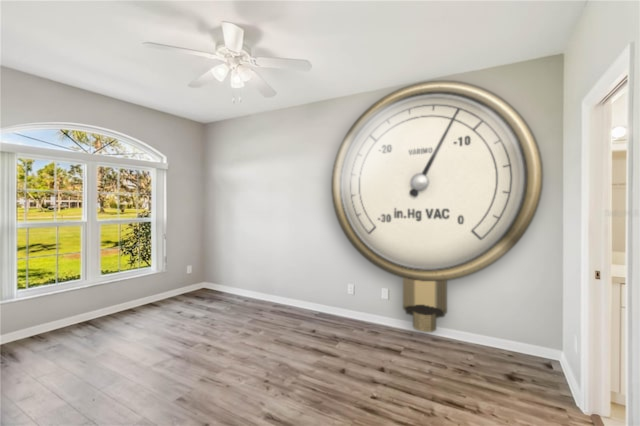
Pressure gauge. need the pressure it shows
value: -12 inHg
